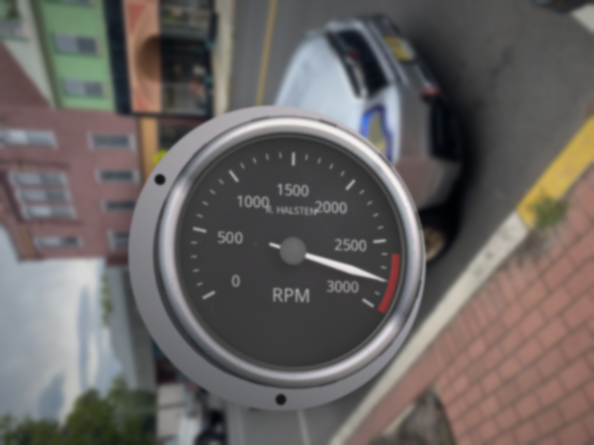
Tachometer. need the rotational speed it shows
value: 2800 rpm
